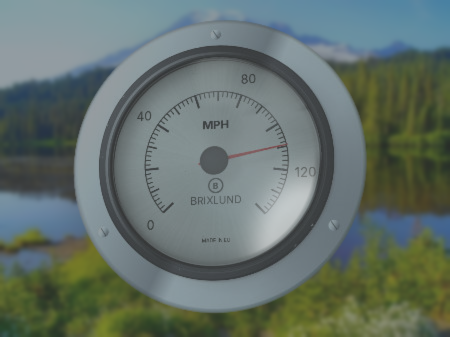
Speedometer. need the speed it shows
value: 110 mph
